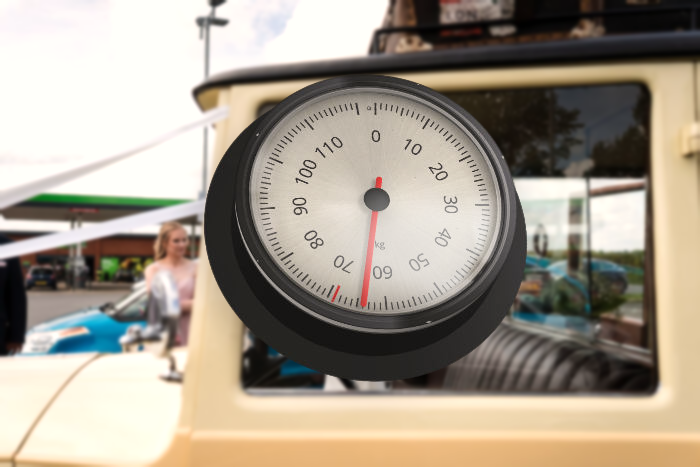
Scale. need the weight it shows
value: 64 kg
